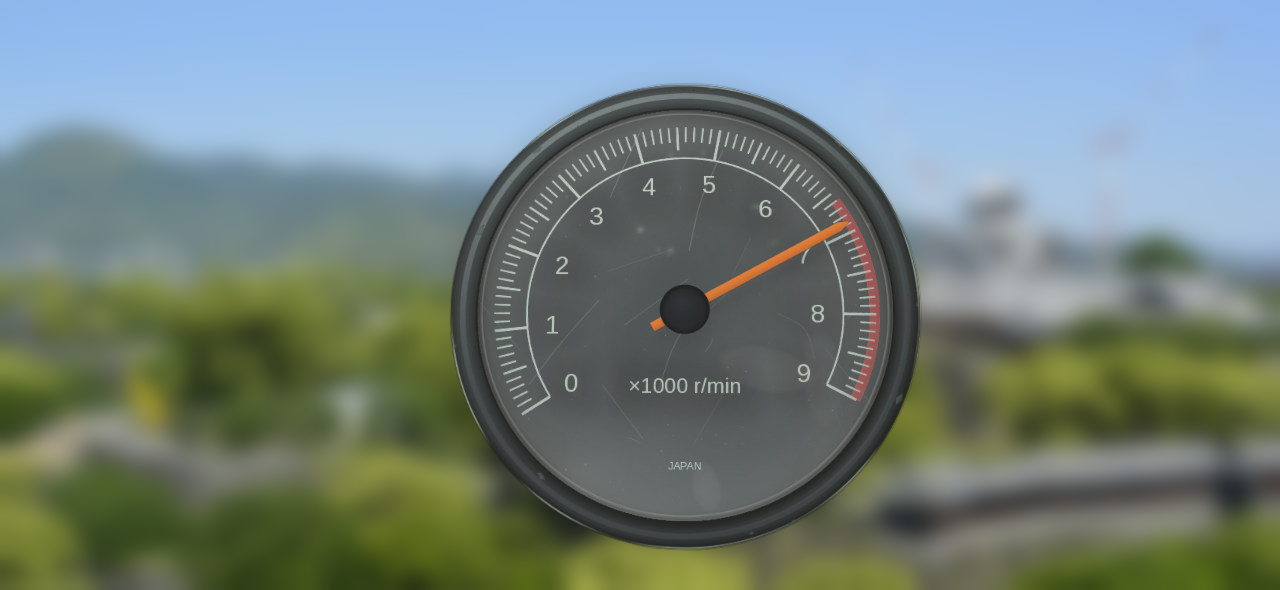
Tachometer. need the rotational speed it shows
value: 6900 rpm
